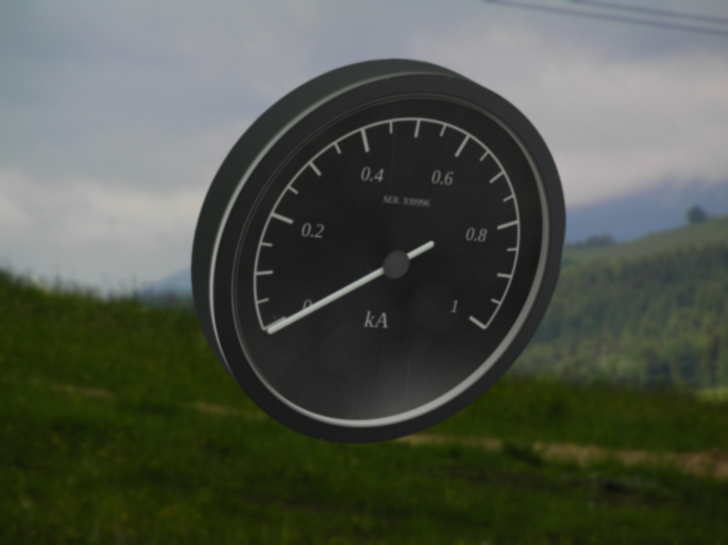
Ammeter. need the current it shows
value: 0 kA
